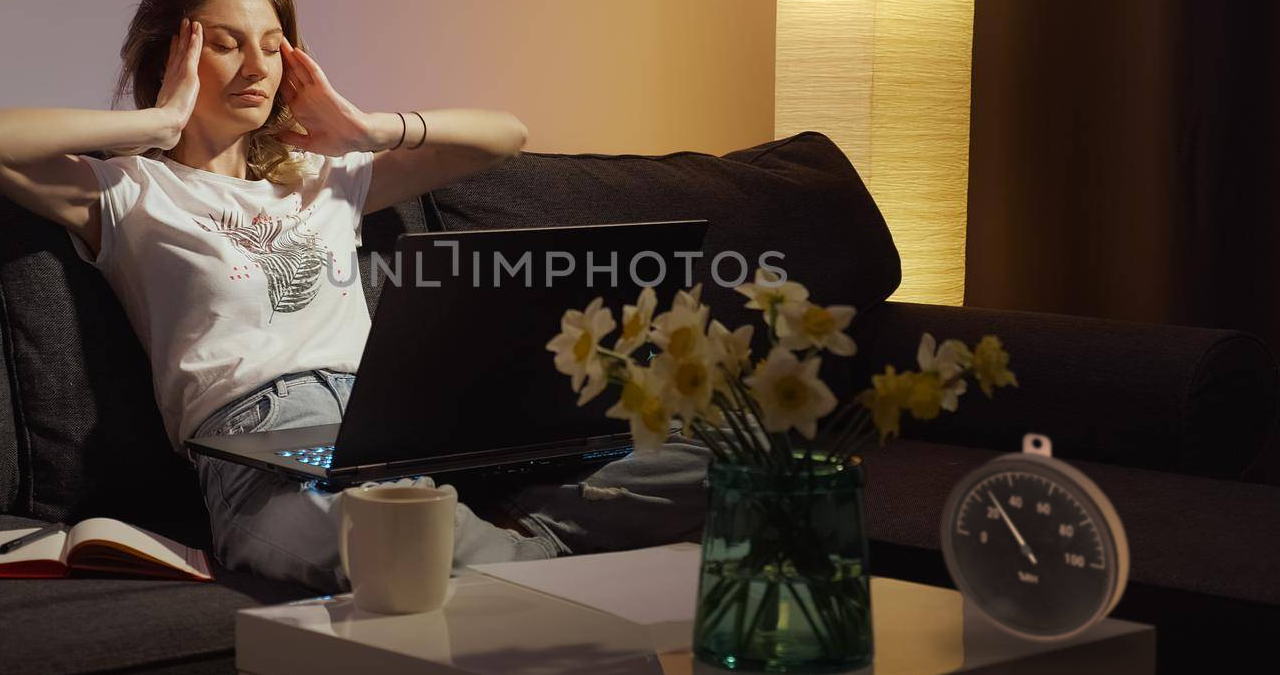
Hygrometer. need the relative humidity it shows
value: 28 %
